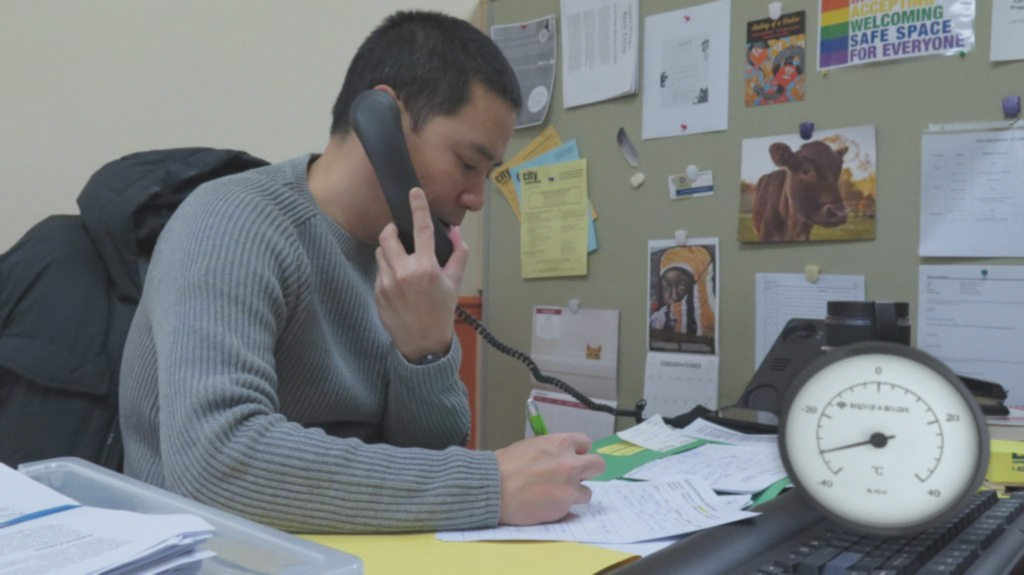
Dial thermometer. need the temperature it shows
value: -32 °C
